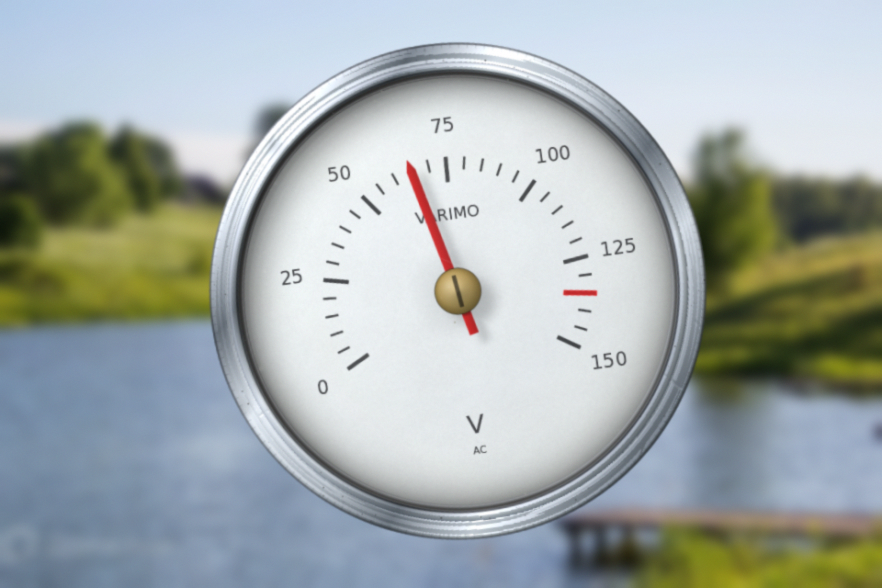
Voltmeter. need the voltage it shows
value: 65 V
